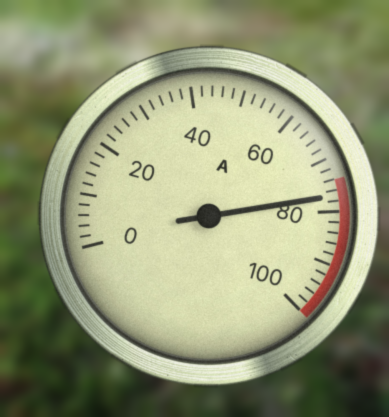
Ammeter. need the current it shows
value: 77 A
